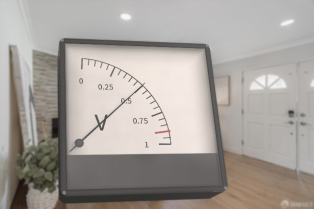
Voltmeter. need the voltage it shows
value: 0.5 V
